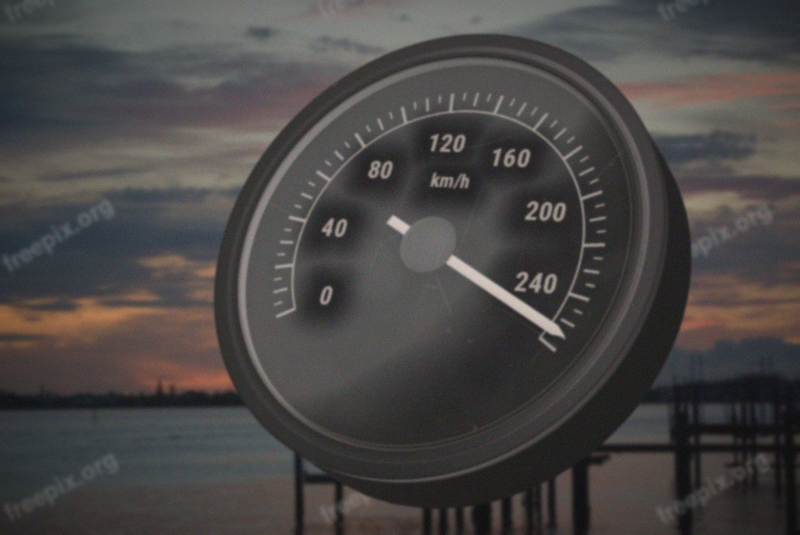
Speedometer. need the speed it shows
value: 255 km/h
